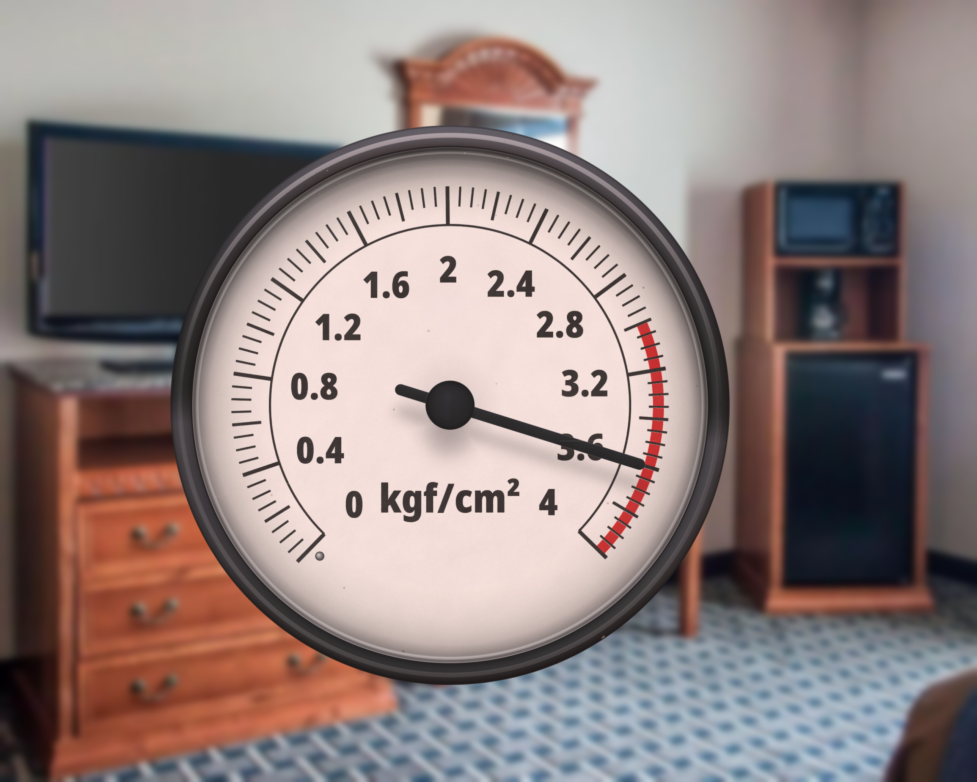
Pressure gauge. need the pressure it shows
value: 3.6 kg/cm²
